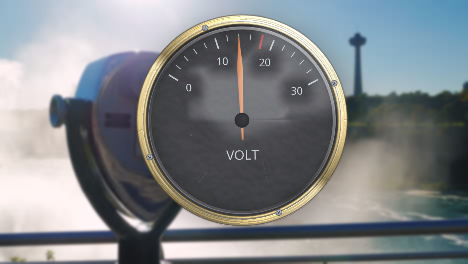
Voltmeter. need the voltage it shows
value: 14 V
